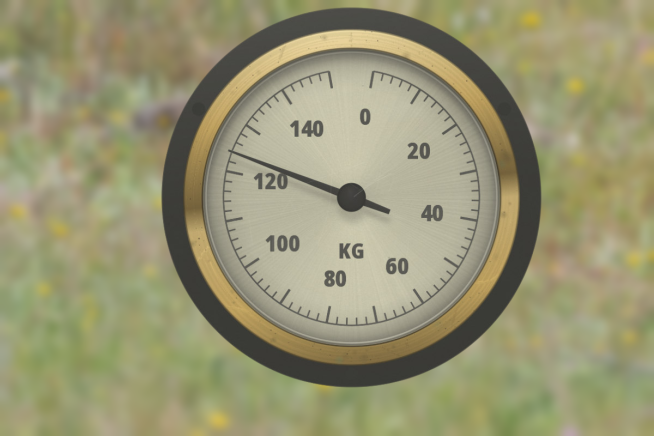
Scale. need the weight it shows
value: 124 kg
